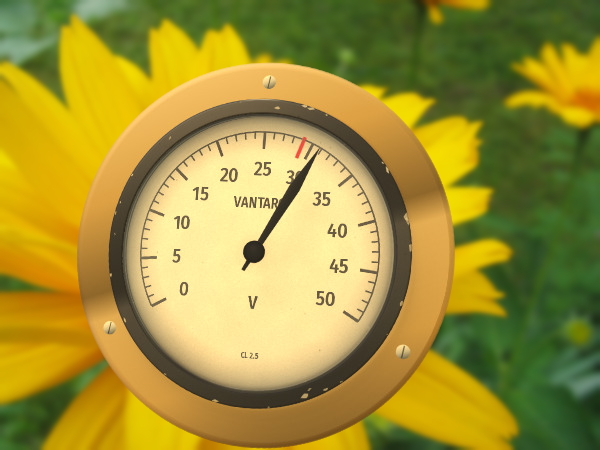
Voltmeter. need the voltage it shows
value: 31 V
